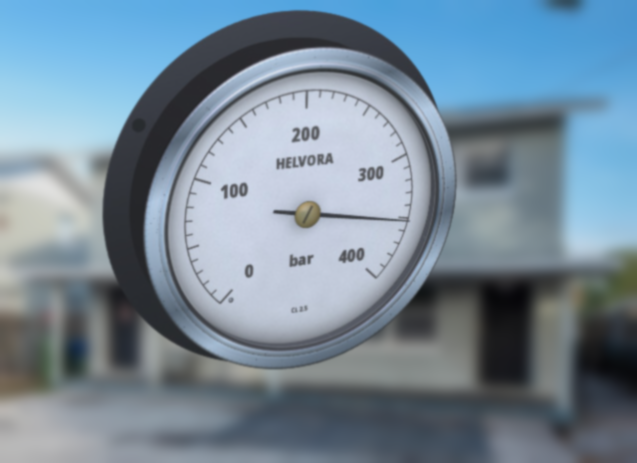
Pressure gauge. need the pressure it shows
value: 350 bar
